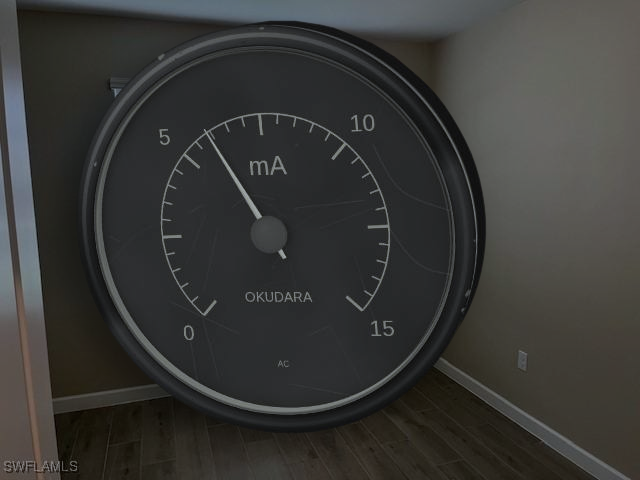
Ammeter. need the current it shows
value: 6 mA
